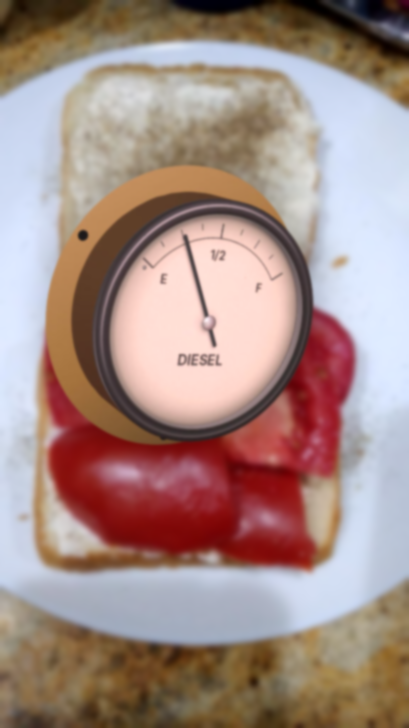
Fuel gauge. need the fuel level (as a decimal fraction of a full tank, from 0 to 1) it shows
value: 0.25
